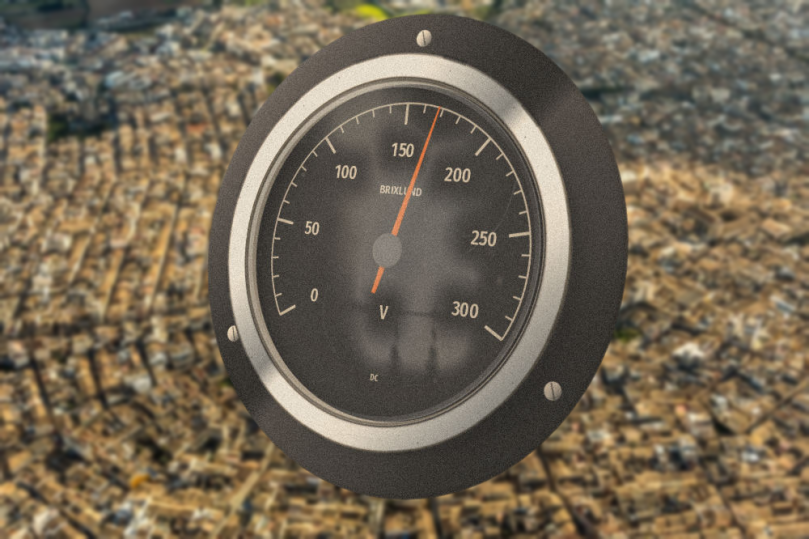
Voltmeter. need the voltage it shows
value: 170 V
